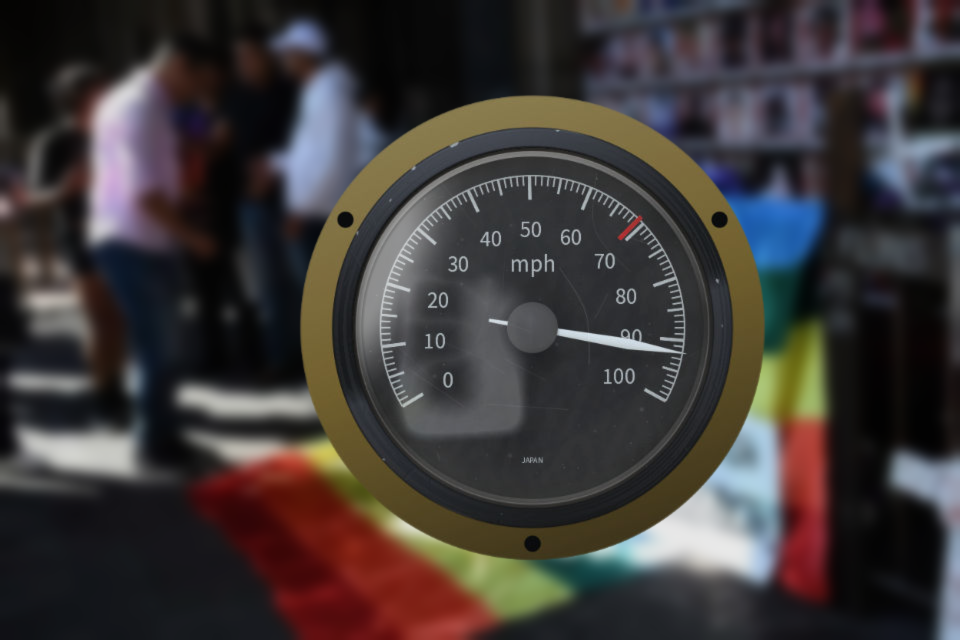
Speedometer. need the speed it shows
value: 92 mph
